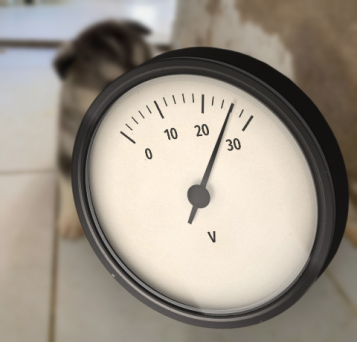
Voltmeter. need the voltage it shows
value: 26 V
